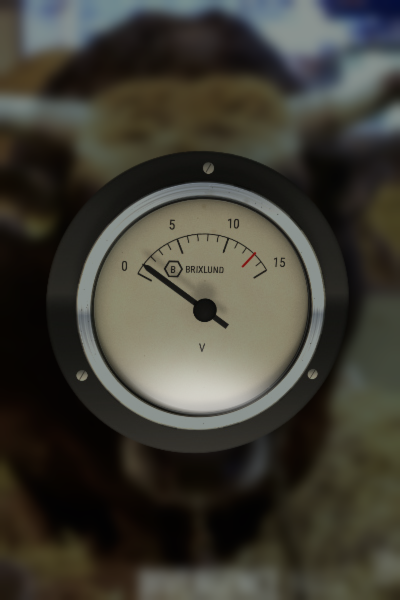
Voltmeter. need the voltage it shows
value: 1 V
